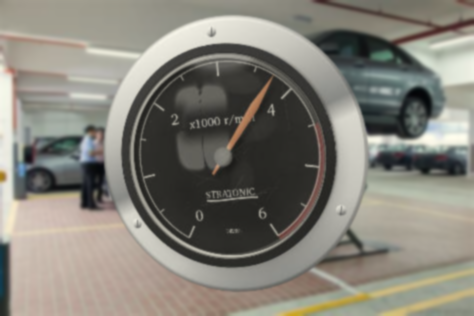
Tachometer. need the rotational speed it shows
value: 3750 rpm
